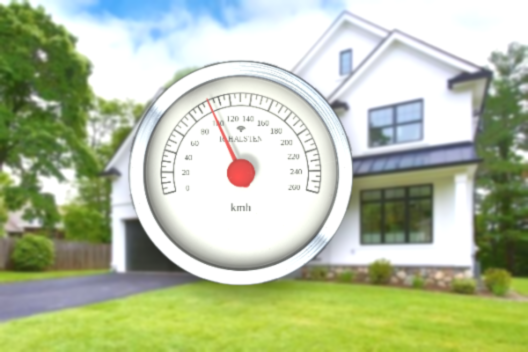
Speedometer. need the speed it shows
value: 100 km/h
